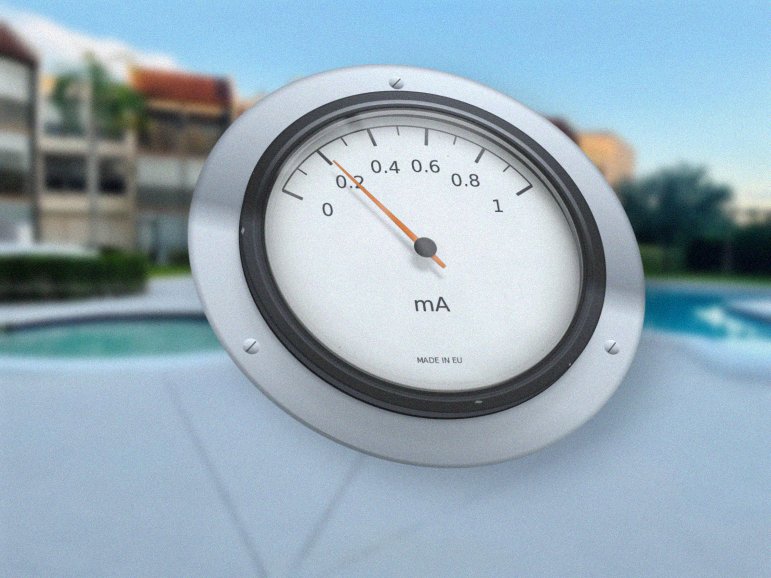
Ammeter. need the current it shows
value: 0.2 mA
